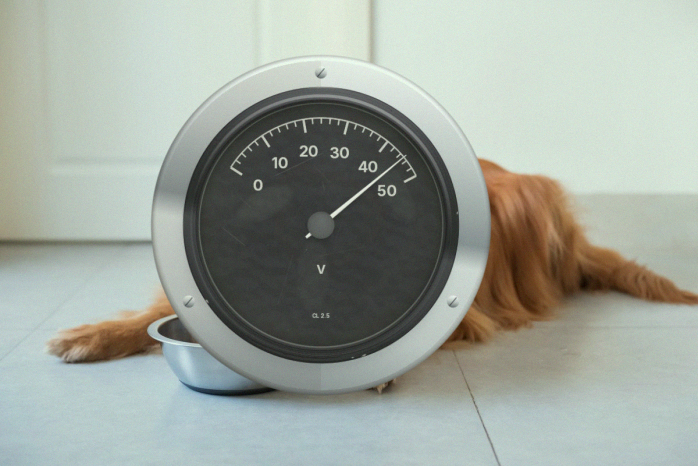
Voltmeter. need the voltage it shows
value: 45 V
